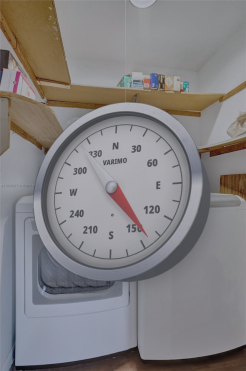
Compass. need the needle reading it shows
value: 142.5 °
